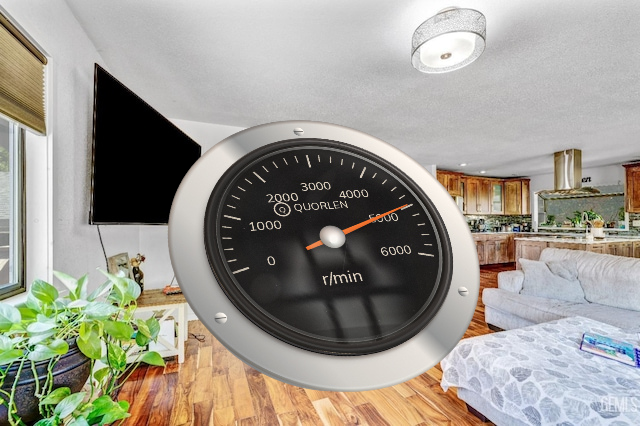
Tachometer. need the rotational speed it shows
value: 5000 rpm
